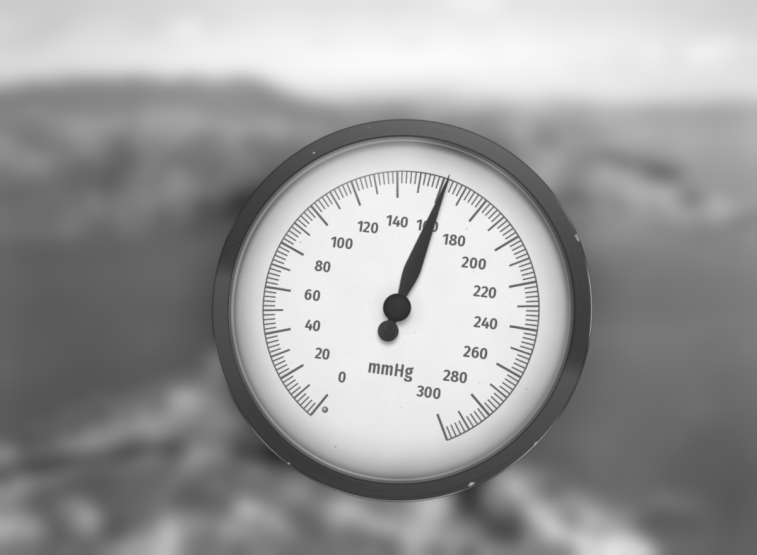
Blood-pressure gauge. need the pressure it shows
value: 162 mmHg
